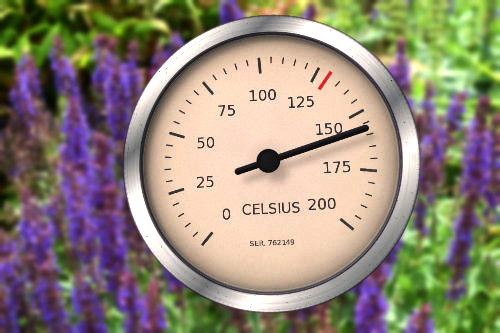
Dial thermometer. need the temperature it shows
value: 157.5 °C
